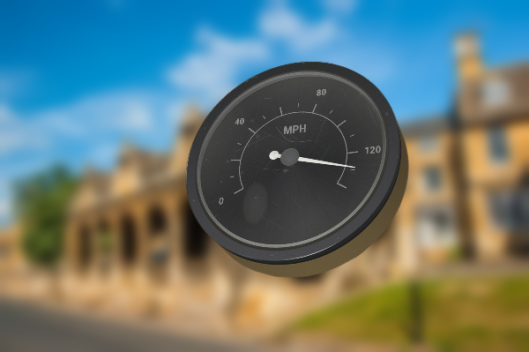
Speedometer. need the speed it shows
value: 130 mph
